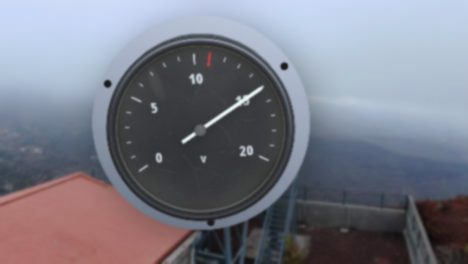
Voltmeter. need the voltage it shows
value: 15 V
